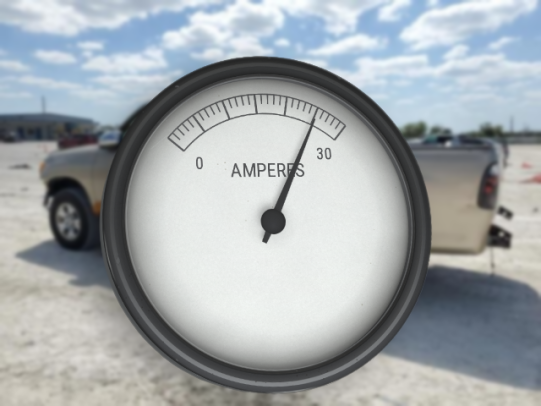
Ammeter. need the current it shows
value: 25 A
